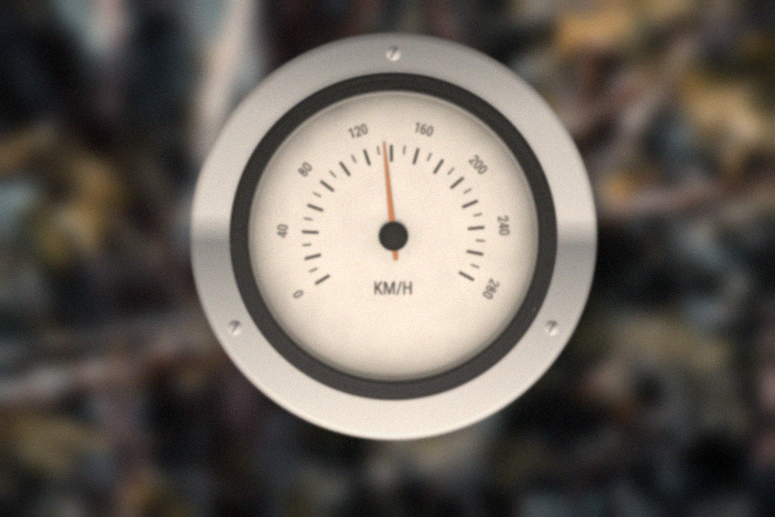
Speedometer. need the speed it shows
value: 135 km/h
